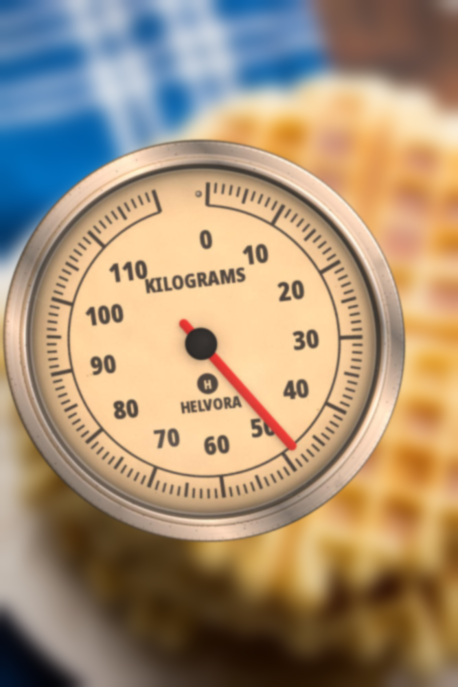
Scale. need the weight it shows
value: 48 kg
